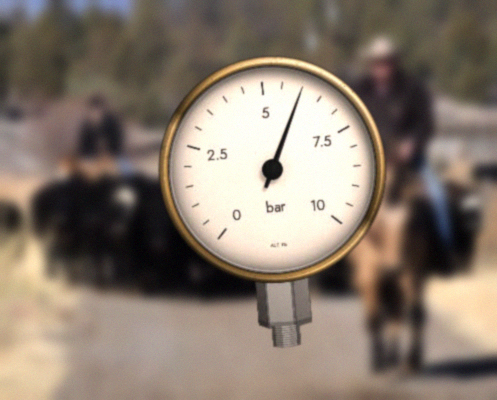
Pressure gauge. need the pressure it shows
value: 6 bar
